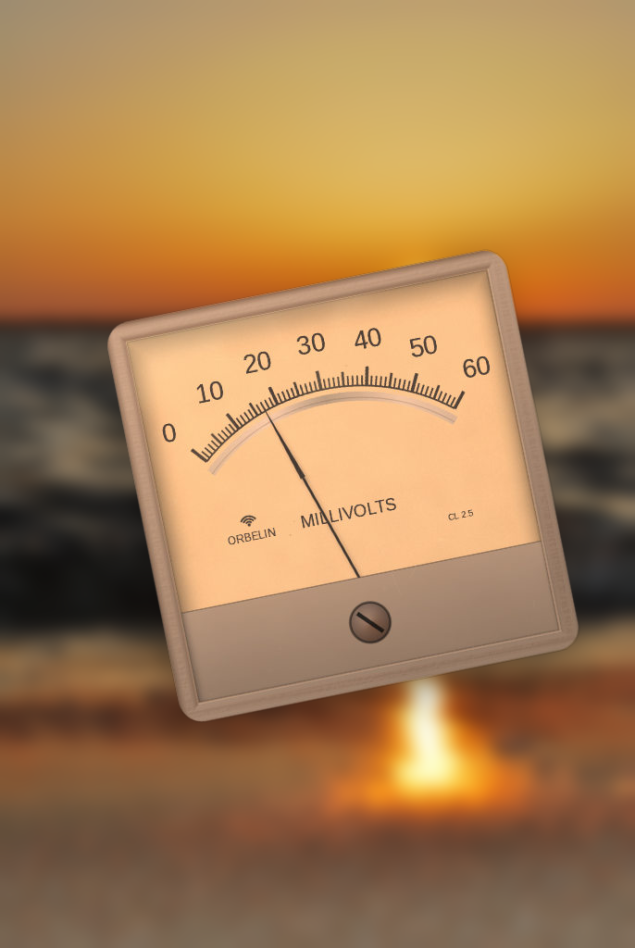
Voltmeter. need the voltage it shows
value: 17 mV
